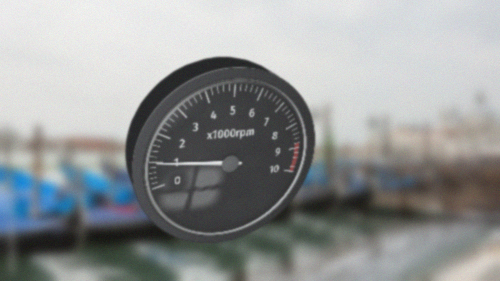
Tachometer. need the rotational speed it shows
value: 1000 rpm
